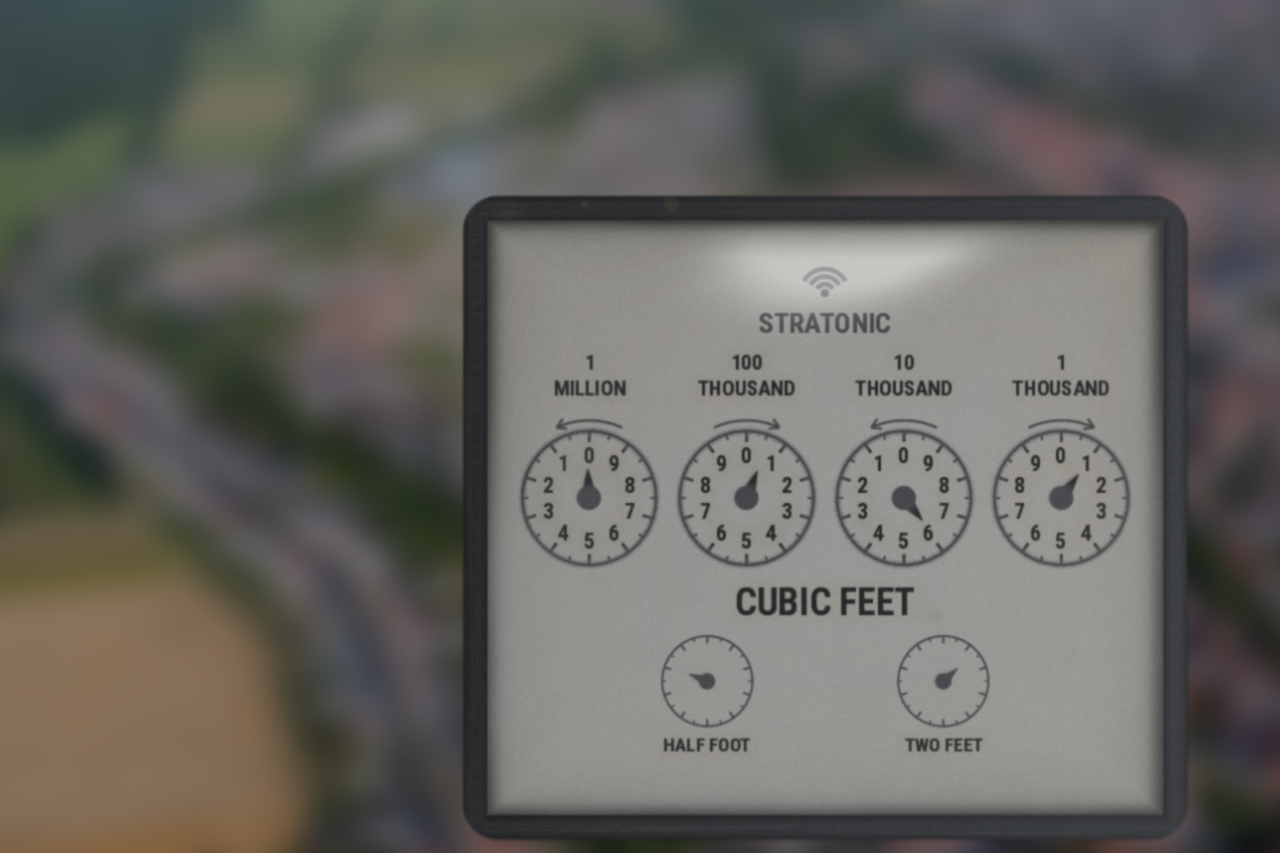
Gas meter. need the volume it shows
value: 6100 ft³
